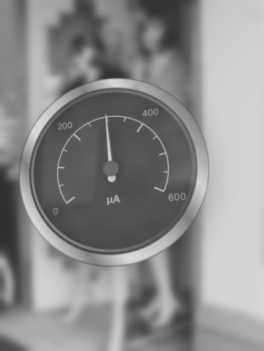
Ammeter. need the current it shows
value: 300 µA
